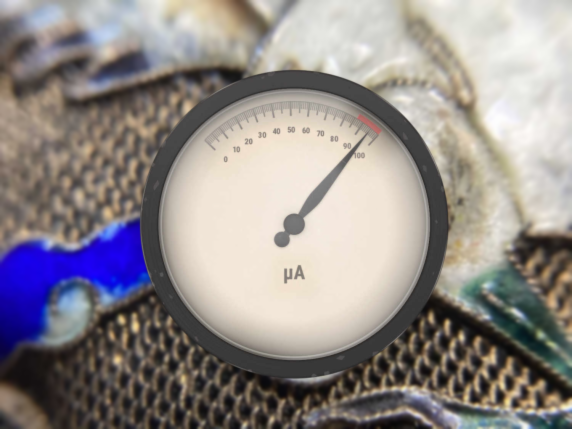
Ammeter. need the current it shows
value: 95 µA
